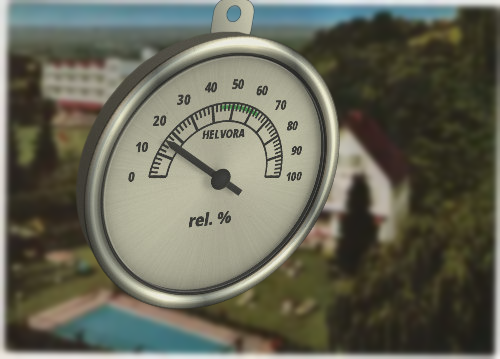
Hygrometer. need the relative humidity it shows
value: 16 %
